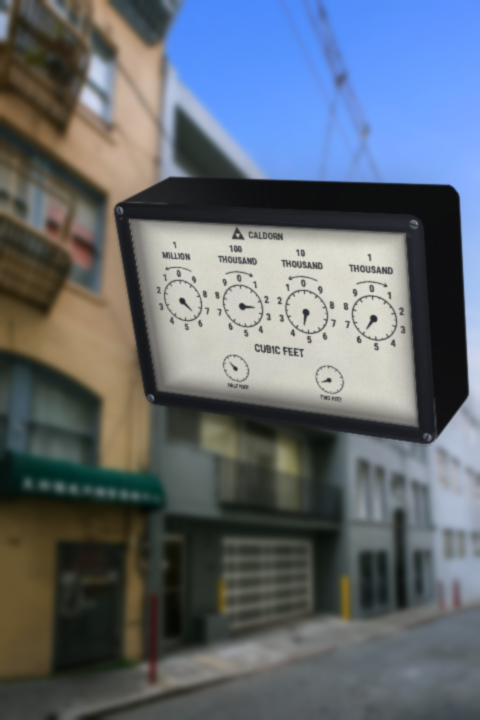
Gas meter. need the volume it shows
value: 624600 ft³
